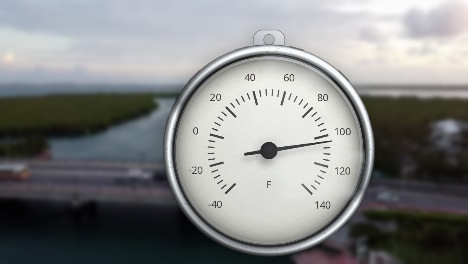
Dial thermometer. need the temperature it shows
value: 104 °F
